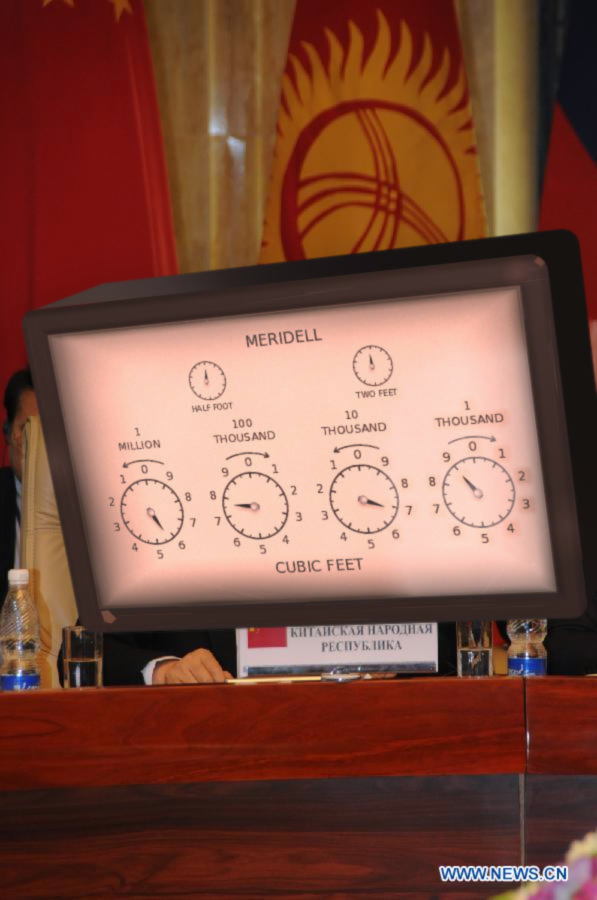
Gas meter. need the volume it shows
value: 576900 ft³
